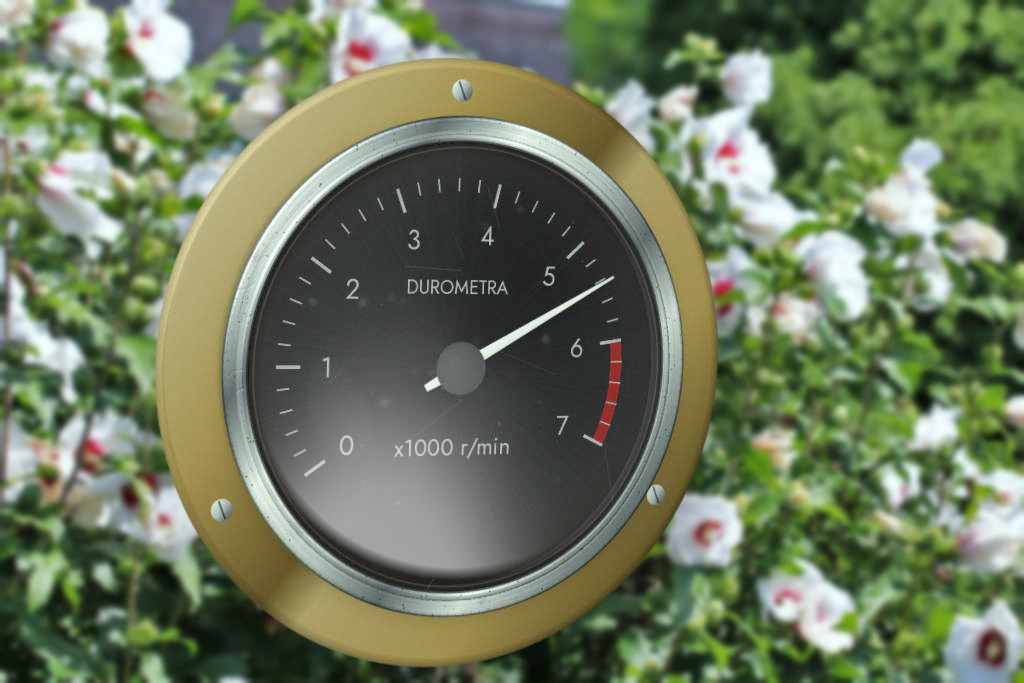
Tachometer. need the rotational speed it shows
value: 5400 rpm
